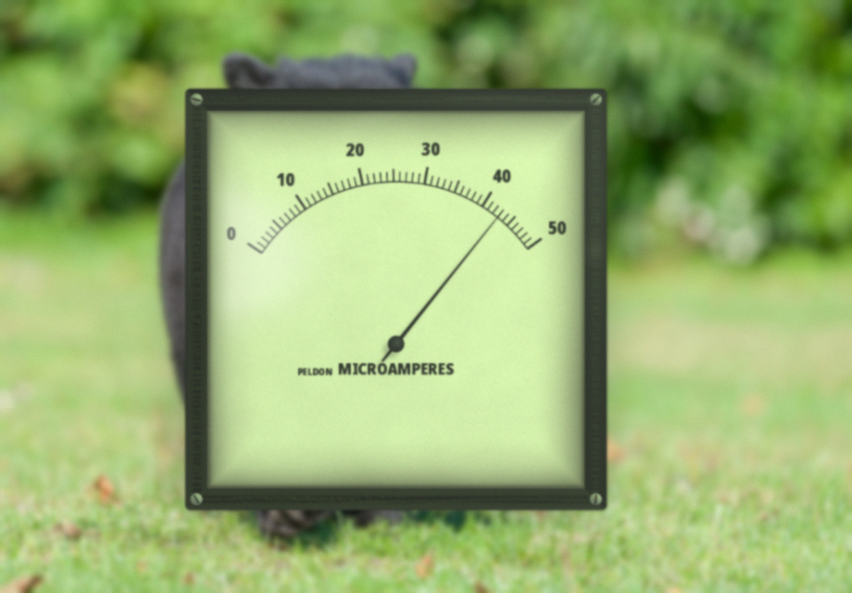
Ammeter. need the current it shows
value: 43 µA
